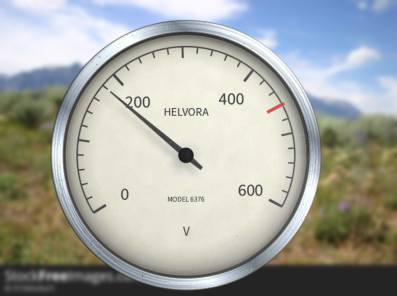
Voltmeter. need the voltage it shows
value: 180 V
